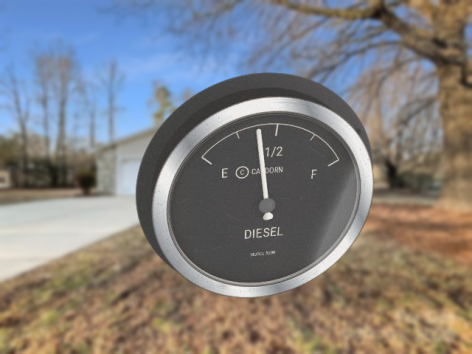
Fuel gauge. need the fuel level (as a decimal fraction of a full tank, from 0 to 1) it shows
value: 0.375
